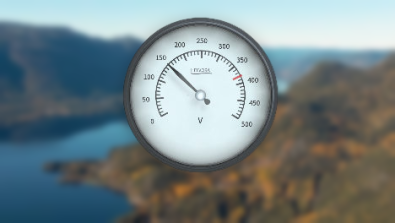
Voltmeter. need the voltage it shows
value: 150 V
